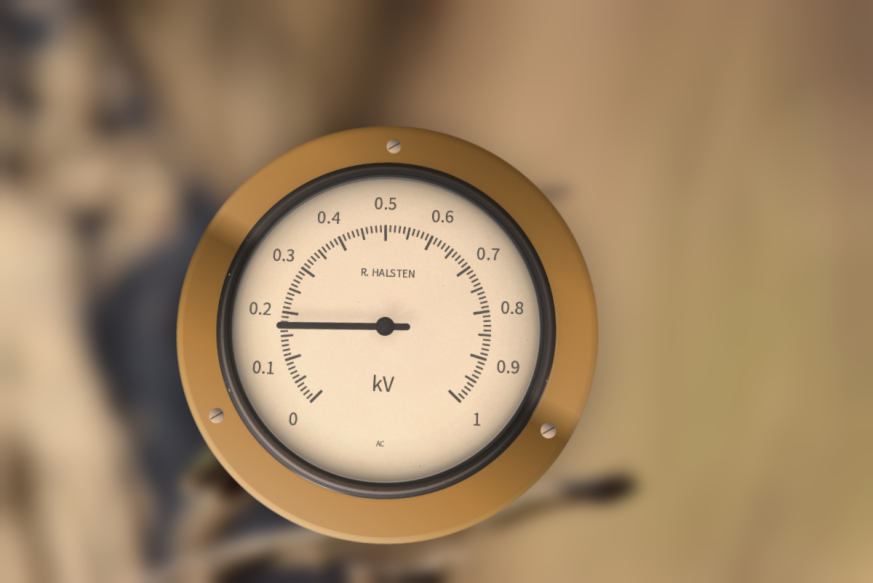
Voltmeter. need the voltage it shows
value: 0.17 kV
